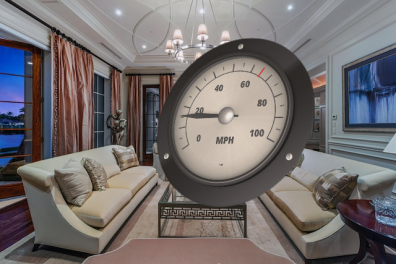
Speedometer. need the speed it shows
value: 15 mph
